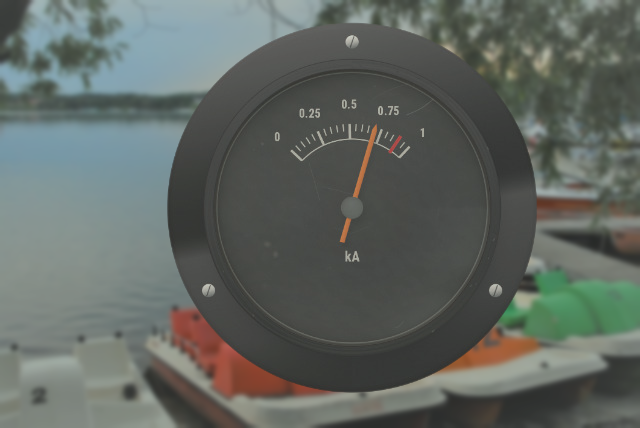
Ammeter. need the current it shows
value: 0.7 kA
